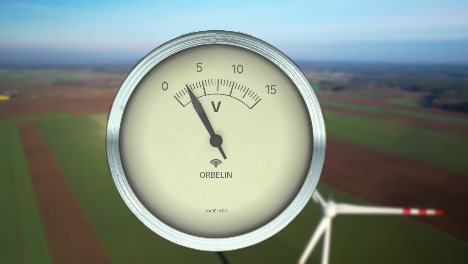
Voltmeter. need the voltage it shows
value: 2.5 V
